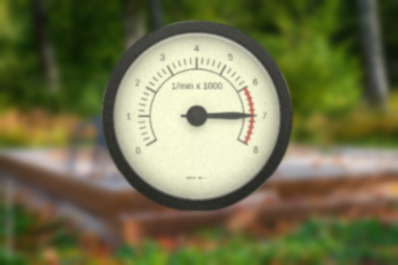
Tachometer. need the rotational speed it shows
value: 7000 rpm
